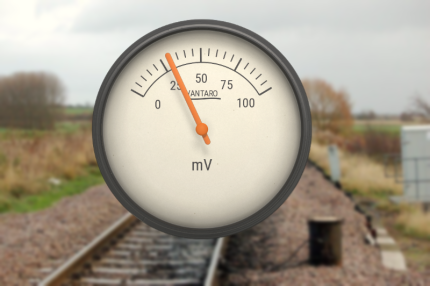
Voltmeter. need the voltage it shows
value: 30 mV
